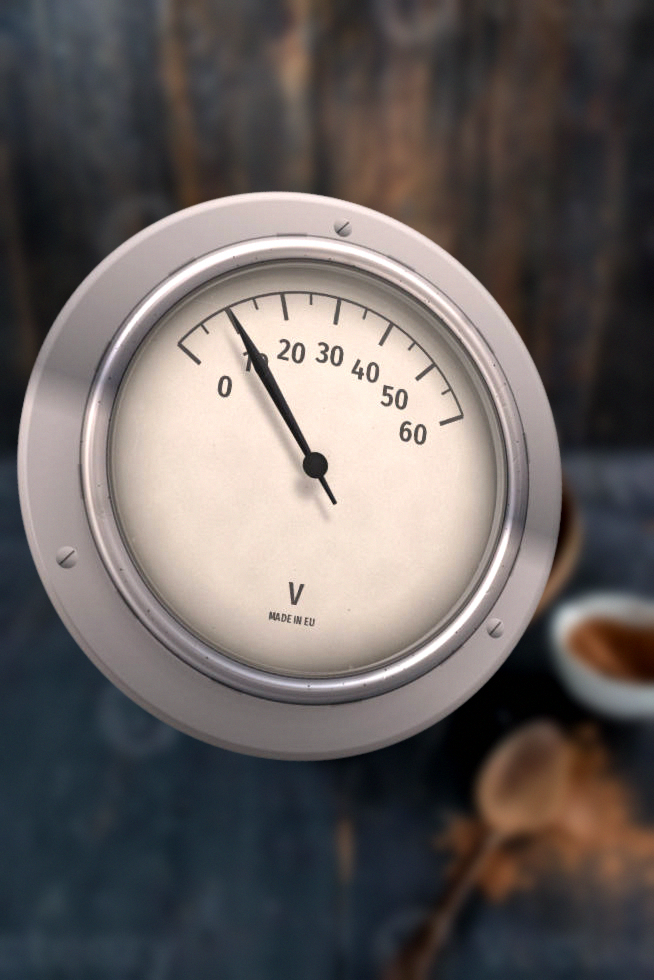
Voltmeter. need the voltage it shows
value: 10 V
